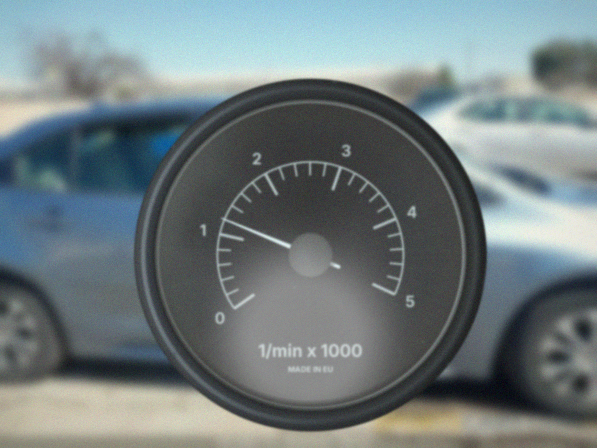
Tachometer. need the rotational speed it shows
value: 1200 rpm
